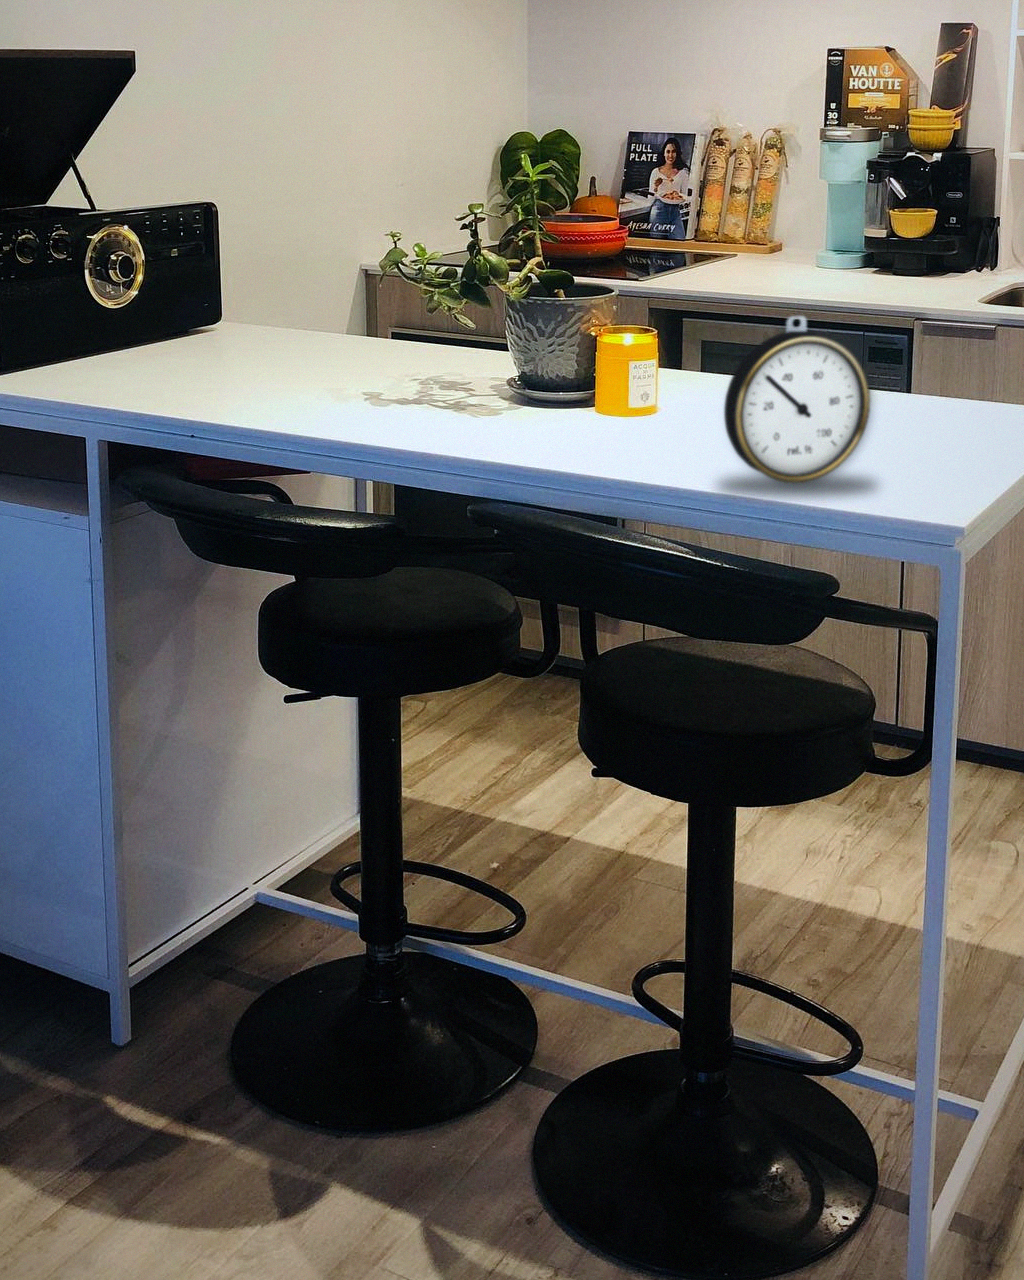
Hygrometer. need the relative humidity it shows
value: 32 %
